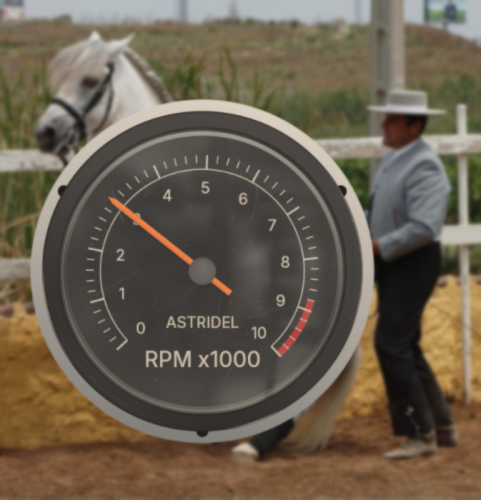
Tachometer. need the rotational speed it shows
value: 3000 rpm
